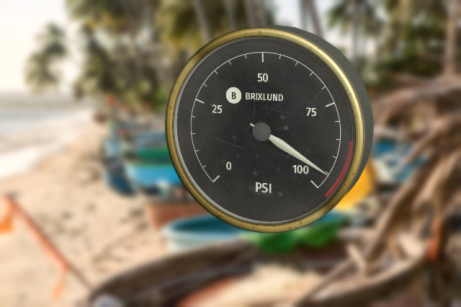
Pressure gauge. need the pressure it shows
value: 95 psi
